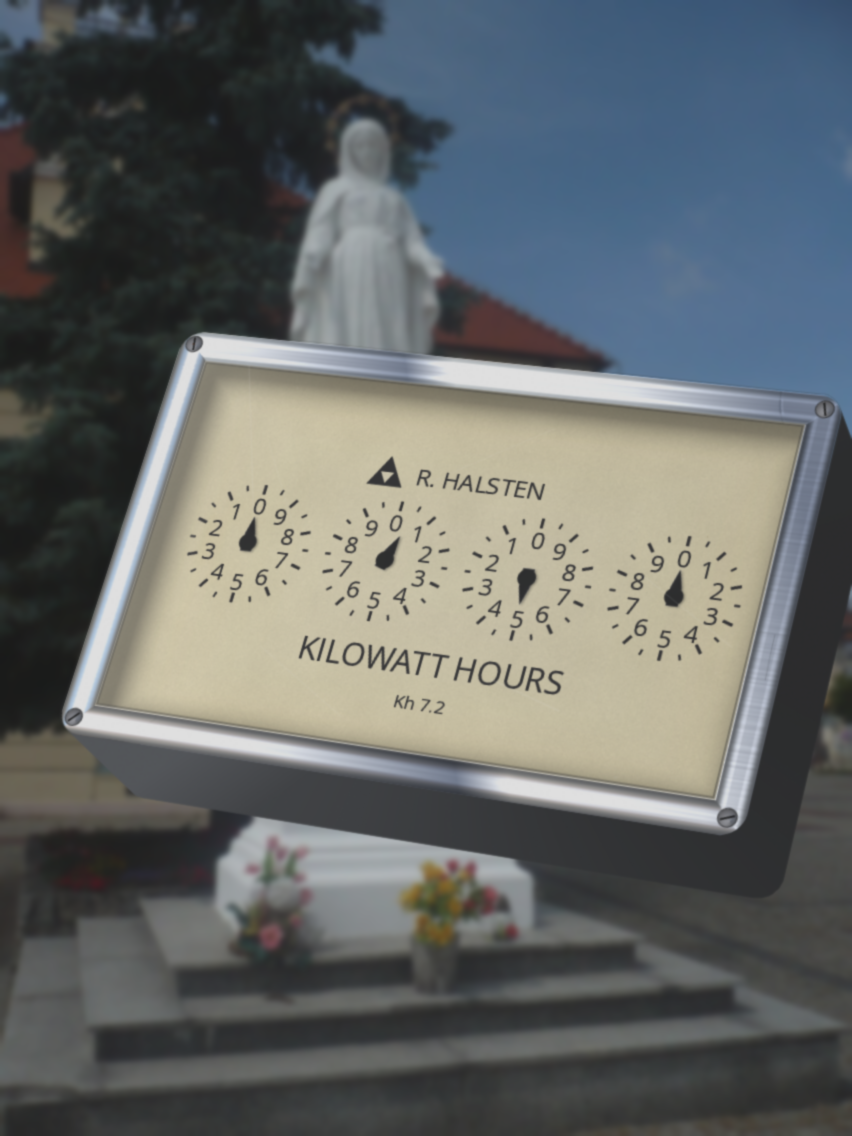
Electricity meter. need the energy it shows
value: 50 kWh
